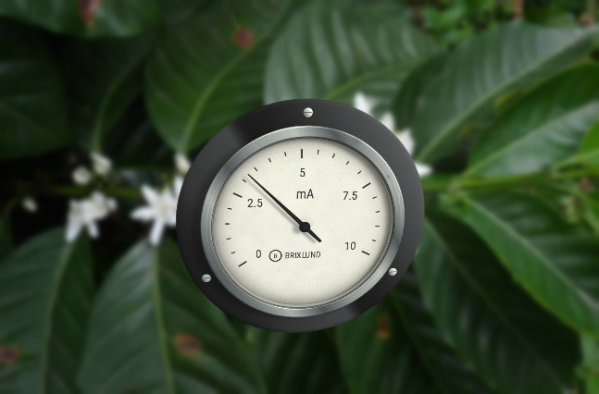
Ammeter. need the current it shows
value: 3.25 mA
